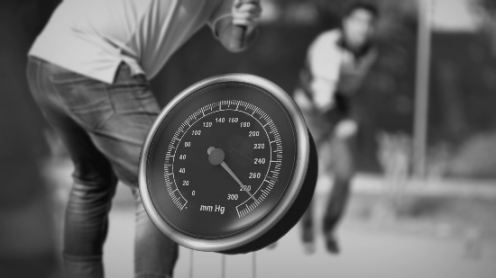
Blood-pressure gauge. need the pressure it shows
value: 280 mmHg
